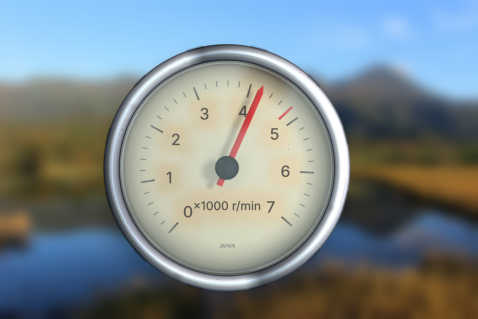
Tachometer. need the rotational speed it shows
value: 4200 rpm
